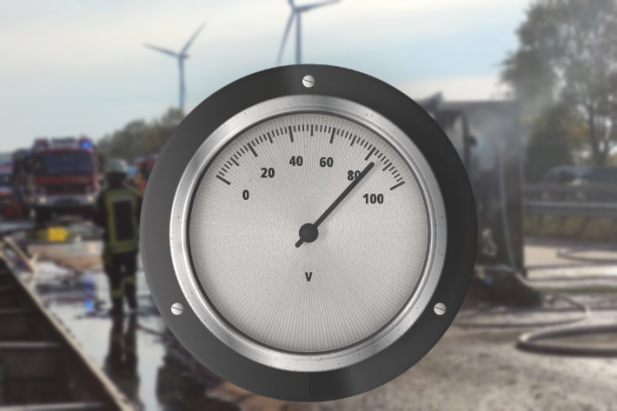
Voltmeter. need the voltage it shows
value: 84 V
